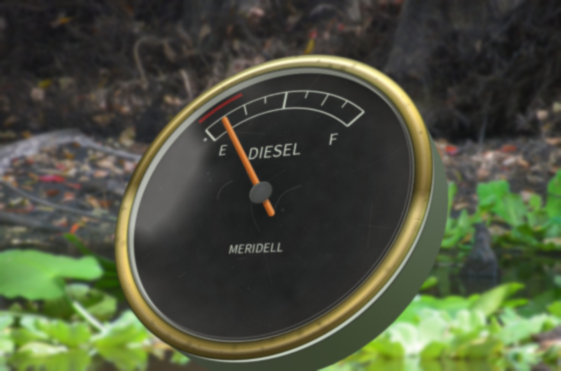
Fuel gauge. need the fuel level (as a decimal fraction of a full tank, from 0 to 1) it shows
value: 0.125
